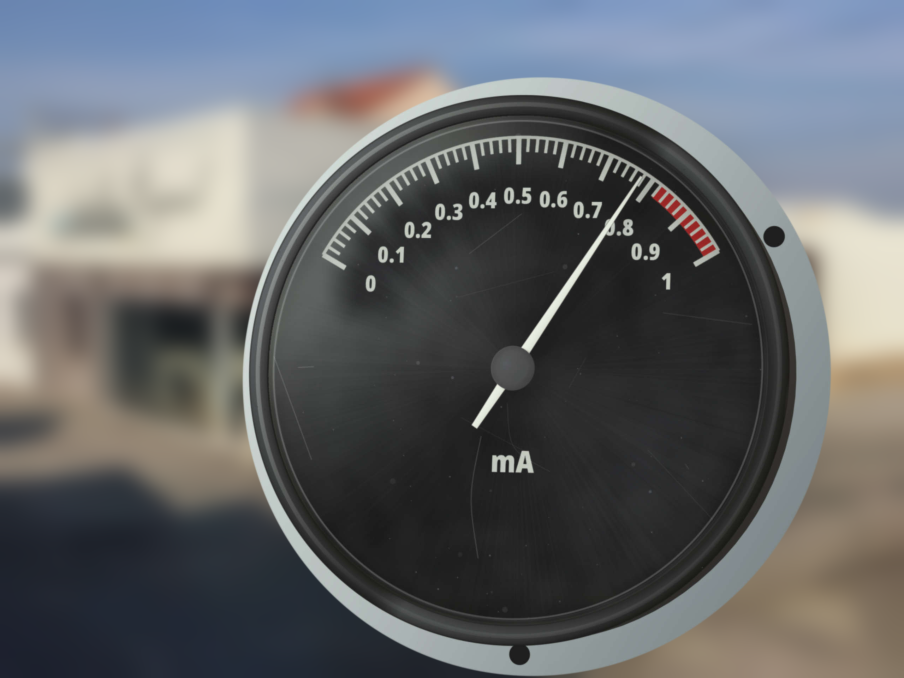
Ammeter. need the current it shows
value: 0.78 mA
